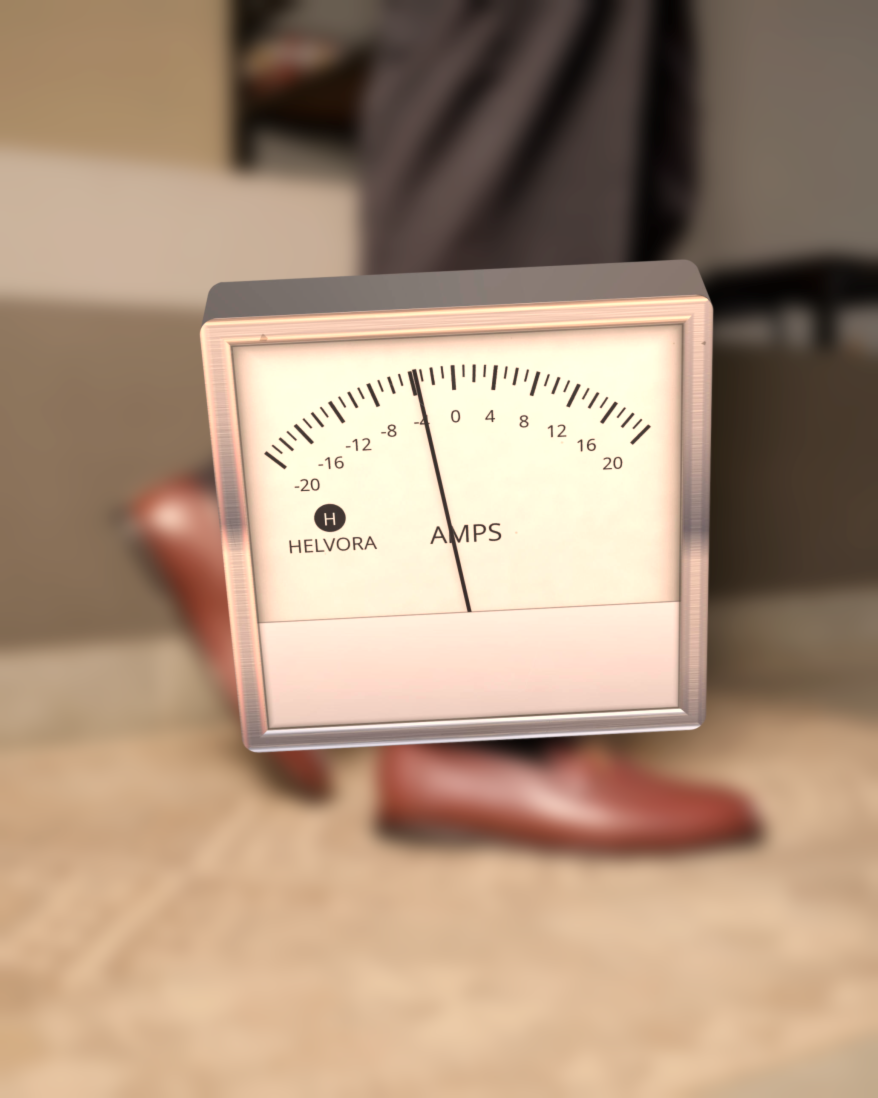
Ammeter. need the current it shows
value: -3.5 A
